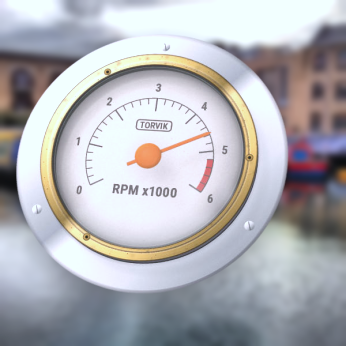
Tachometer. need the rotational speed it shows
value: 4600 rpm
